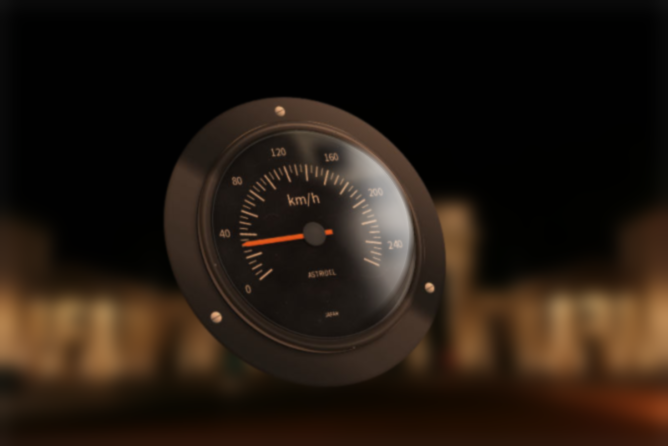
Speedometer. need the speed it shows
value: 30 km/h
